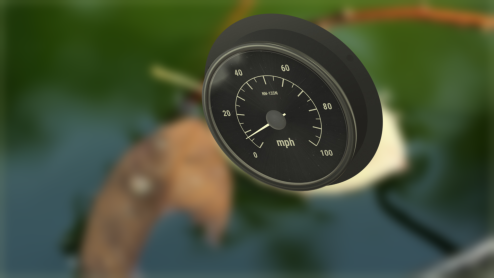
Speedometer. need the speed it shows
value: 7.5 mph
